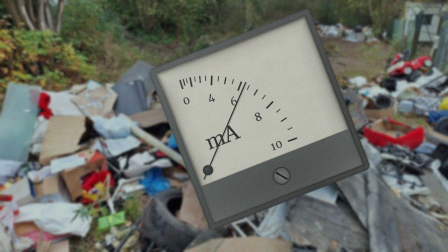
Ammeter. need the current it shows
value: 6.25 mA
